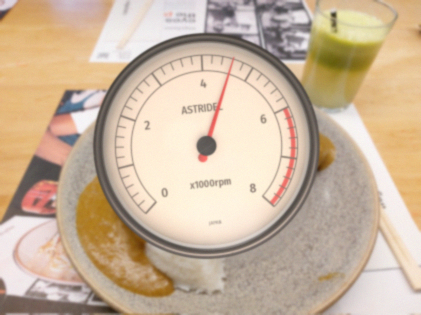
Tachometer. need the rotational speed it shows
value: 4600 rpm
